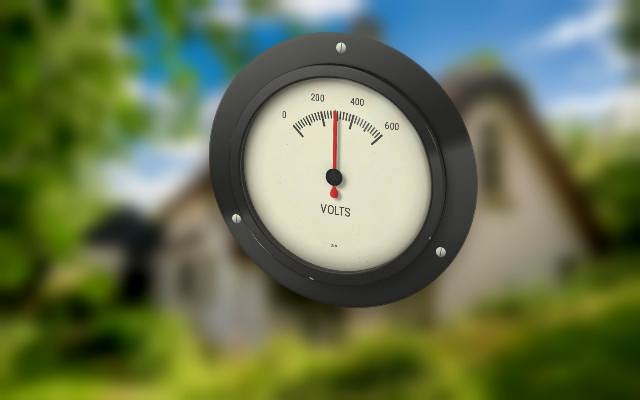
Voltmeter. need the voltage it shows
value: 300 V
